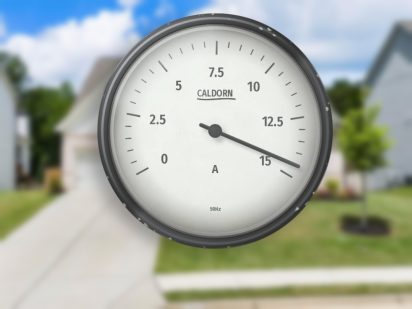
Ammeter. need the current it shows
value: 14.5 A
